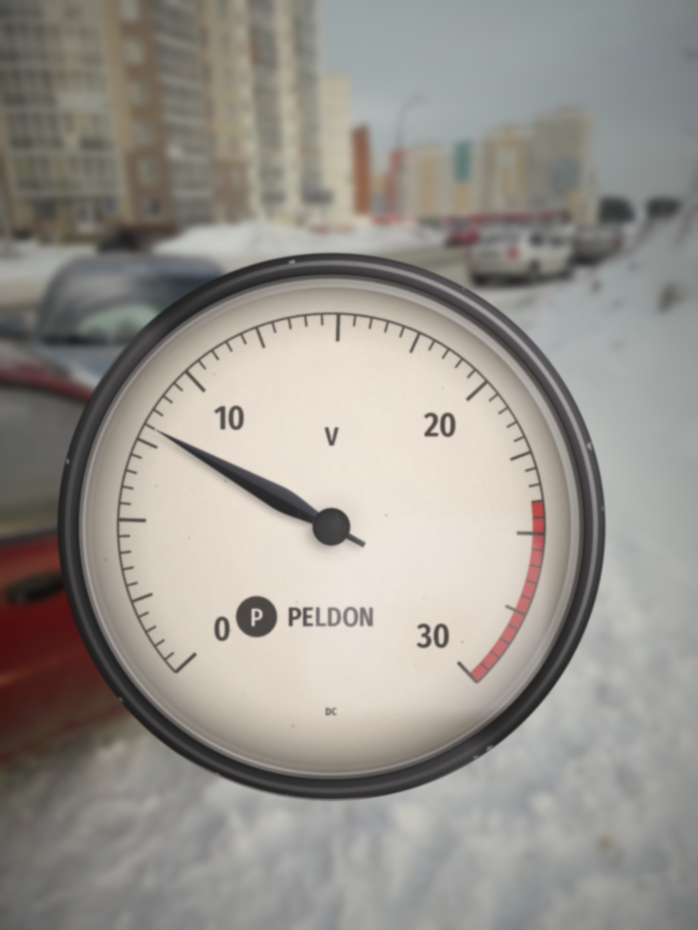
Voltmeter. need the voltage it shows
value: 8 V
